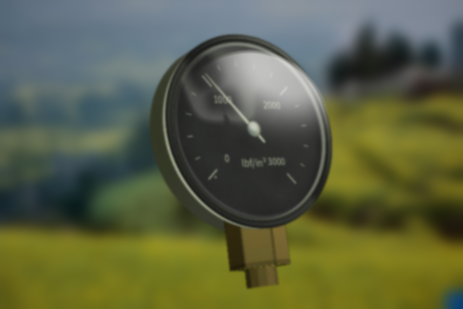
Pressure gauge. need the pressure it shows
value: 1000 psi
